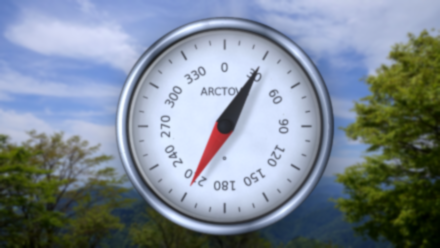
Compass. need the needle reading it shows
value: 210 °
